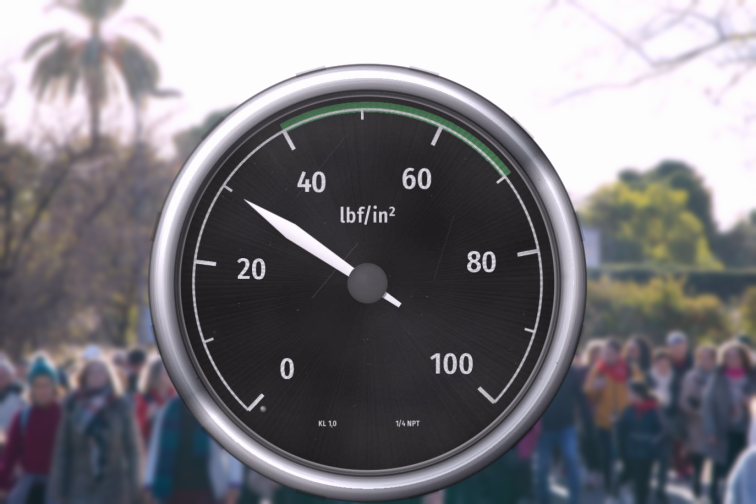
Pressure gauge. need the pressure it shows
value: 30 psi
